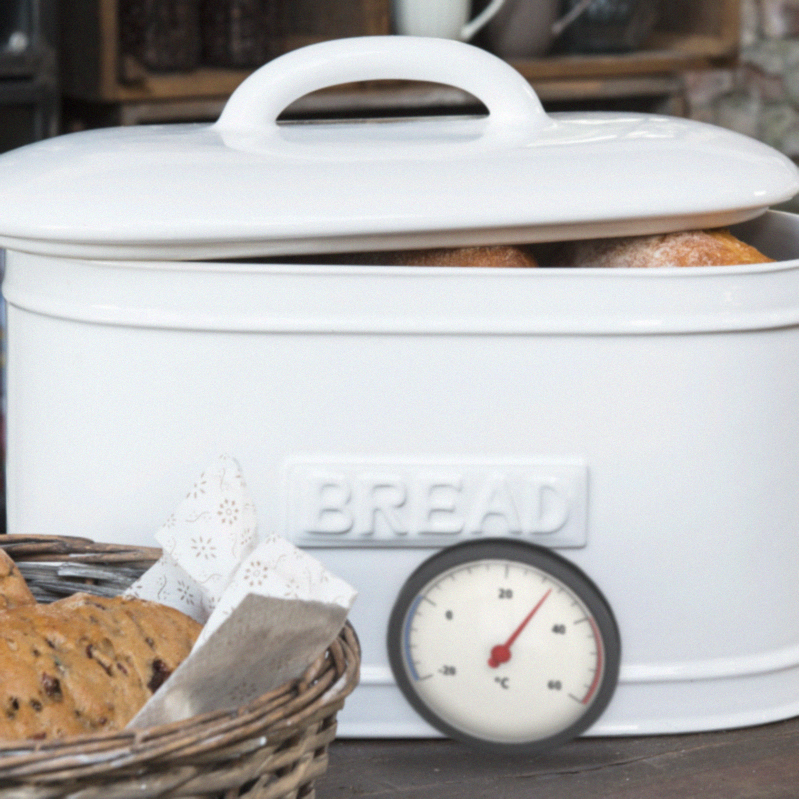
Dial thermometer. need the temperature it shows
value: 30 °C
